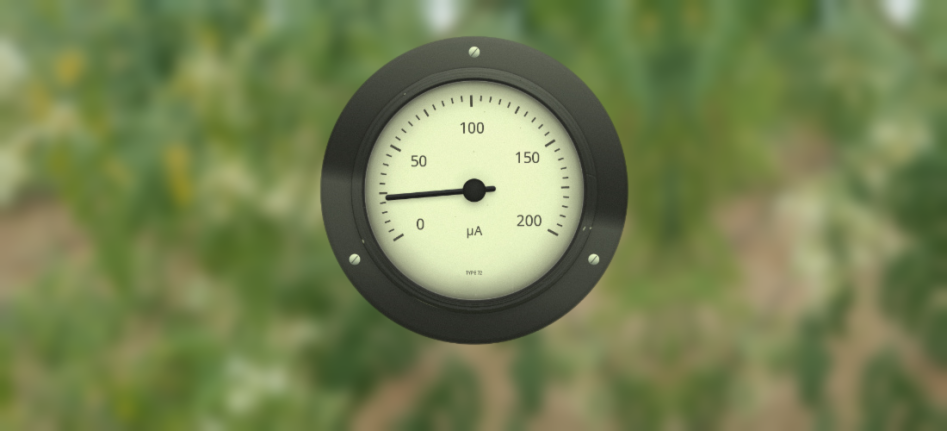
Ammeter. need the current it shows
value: 22.5 µA
